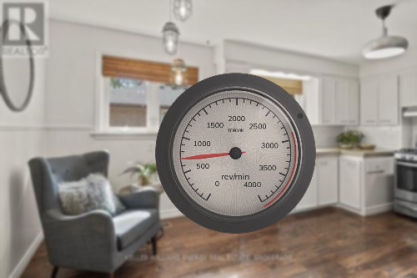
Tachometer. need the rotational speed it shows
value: 700 rpm
